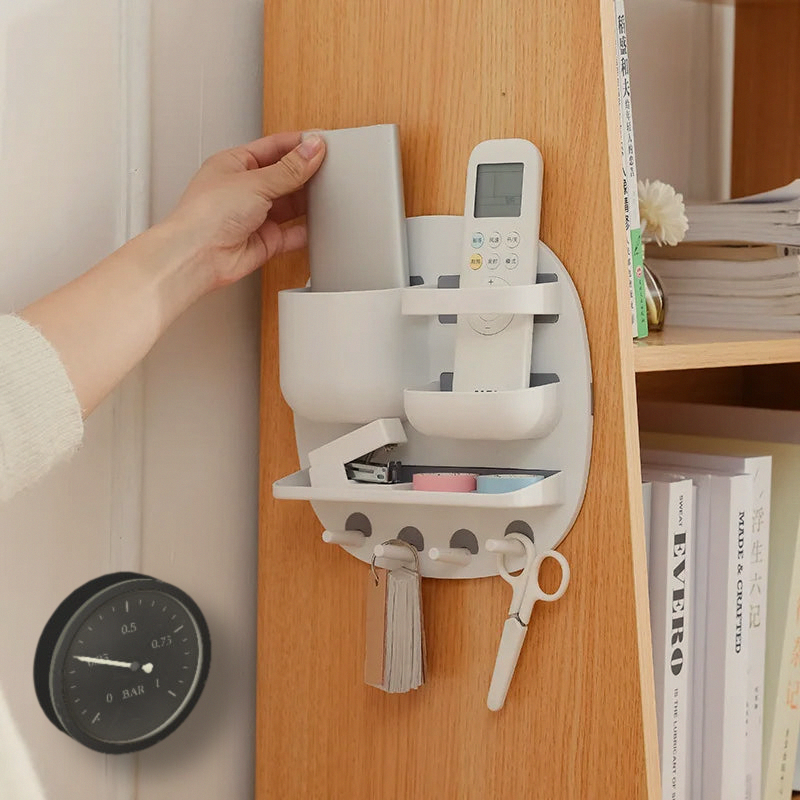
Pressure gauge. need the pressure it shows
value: 0.25 bar
